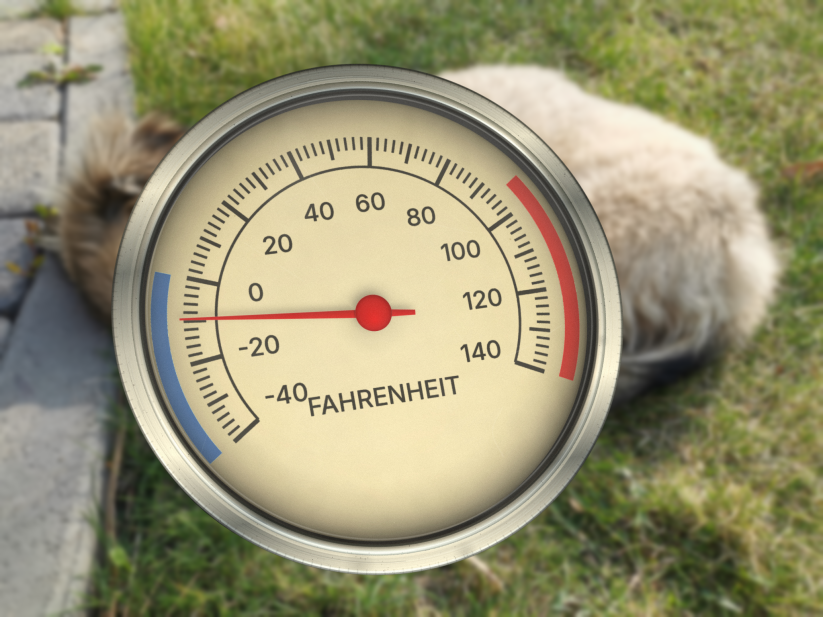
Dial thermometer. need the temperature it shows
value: -10 °F
